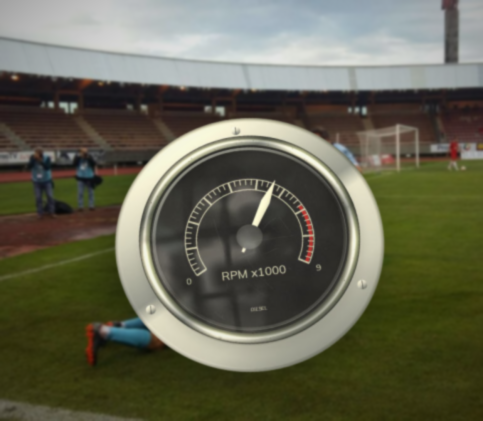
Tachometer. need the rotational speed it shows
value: 5600 rpm
